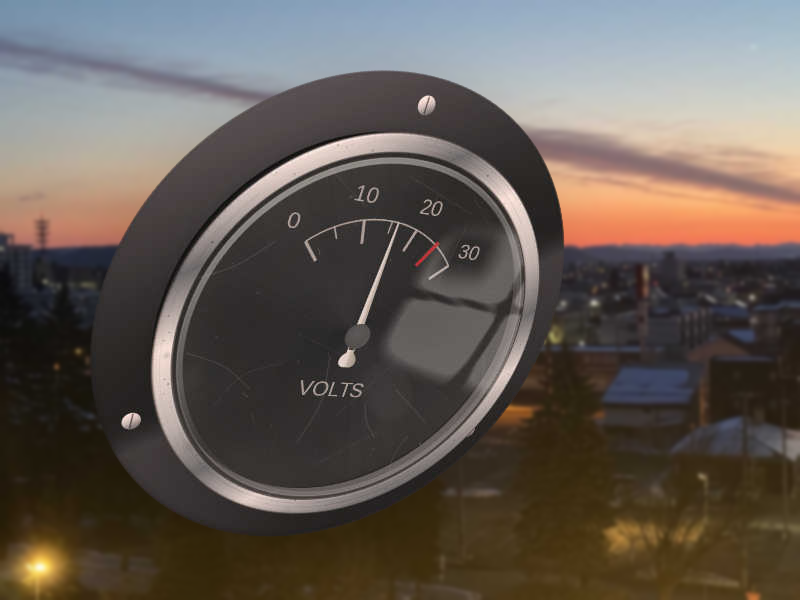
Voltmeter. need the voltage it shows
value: 15 V
